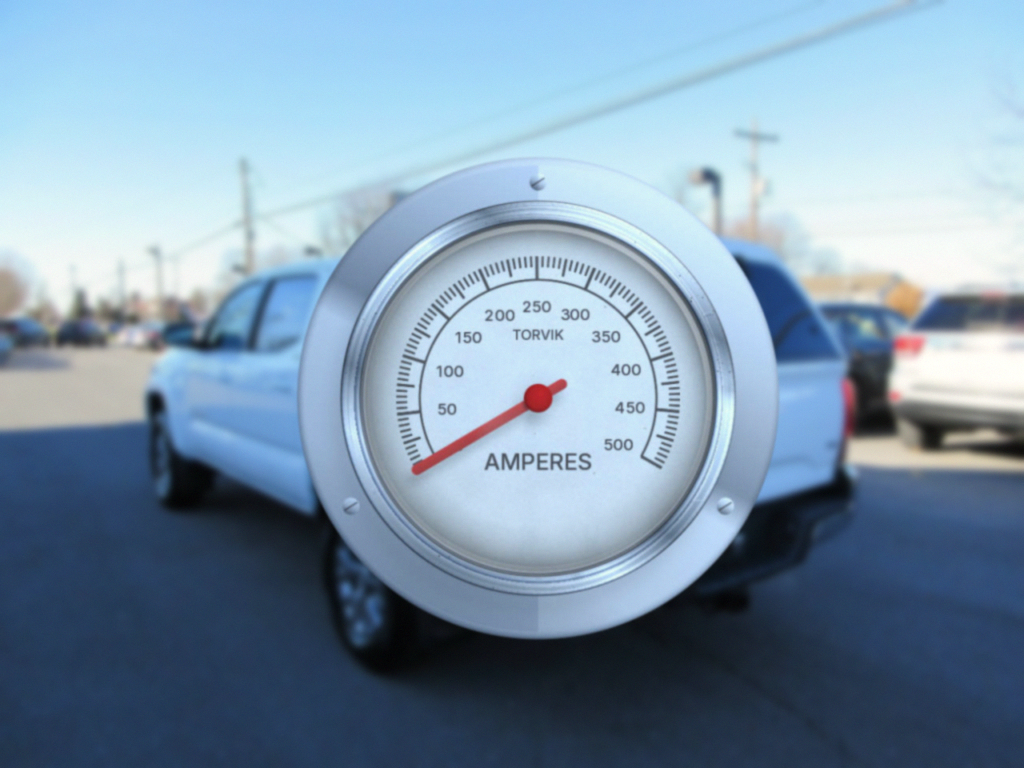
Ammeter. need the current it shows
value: 0 A
